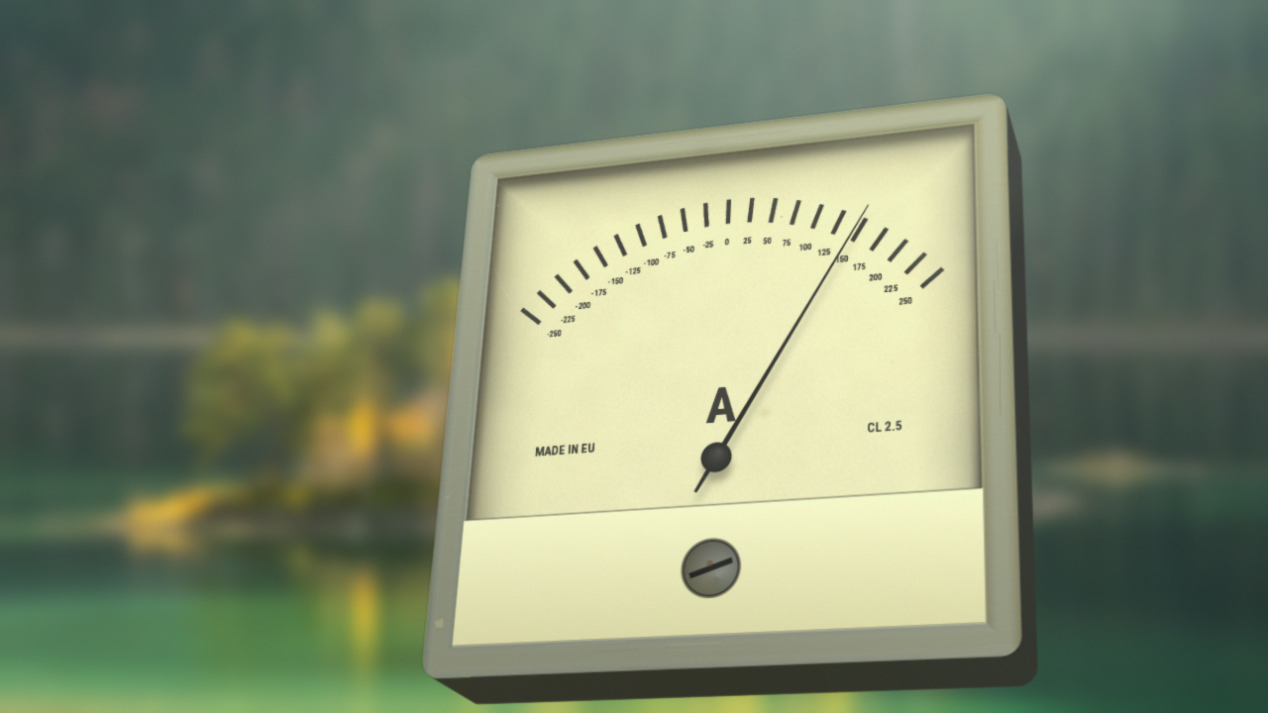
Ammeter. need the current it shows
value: 150 A
